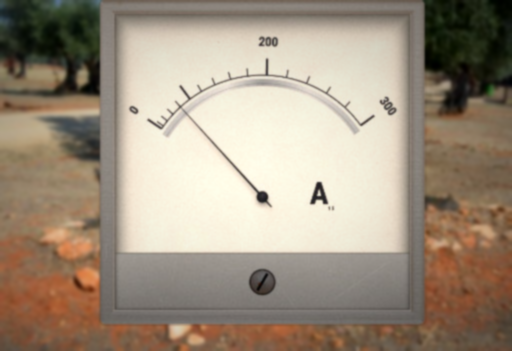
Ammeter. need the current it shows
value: 80 A
